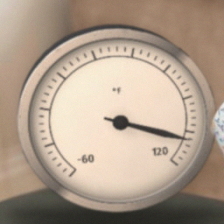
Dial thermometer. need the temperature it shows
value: 104 °F
